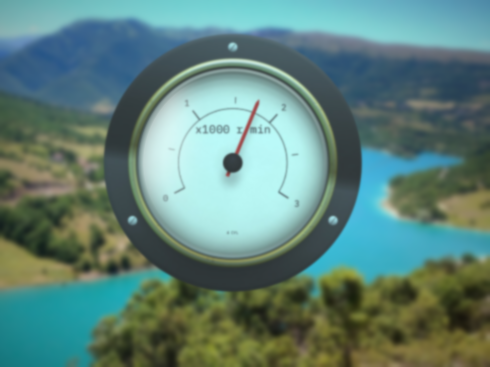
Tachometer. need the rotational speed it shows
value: 1750 rpm
